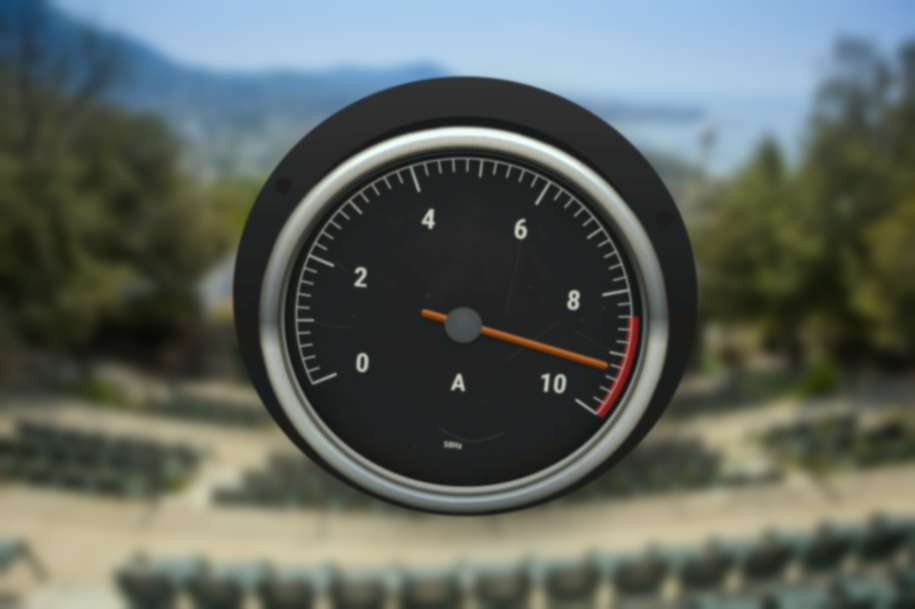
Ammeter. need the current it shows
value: 9.2 A
